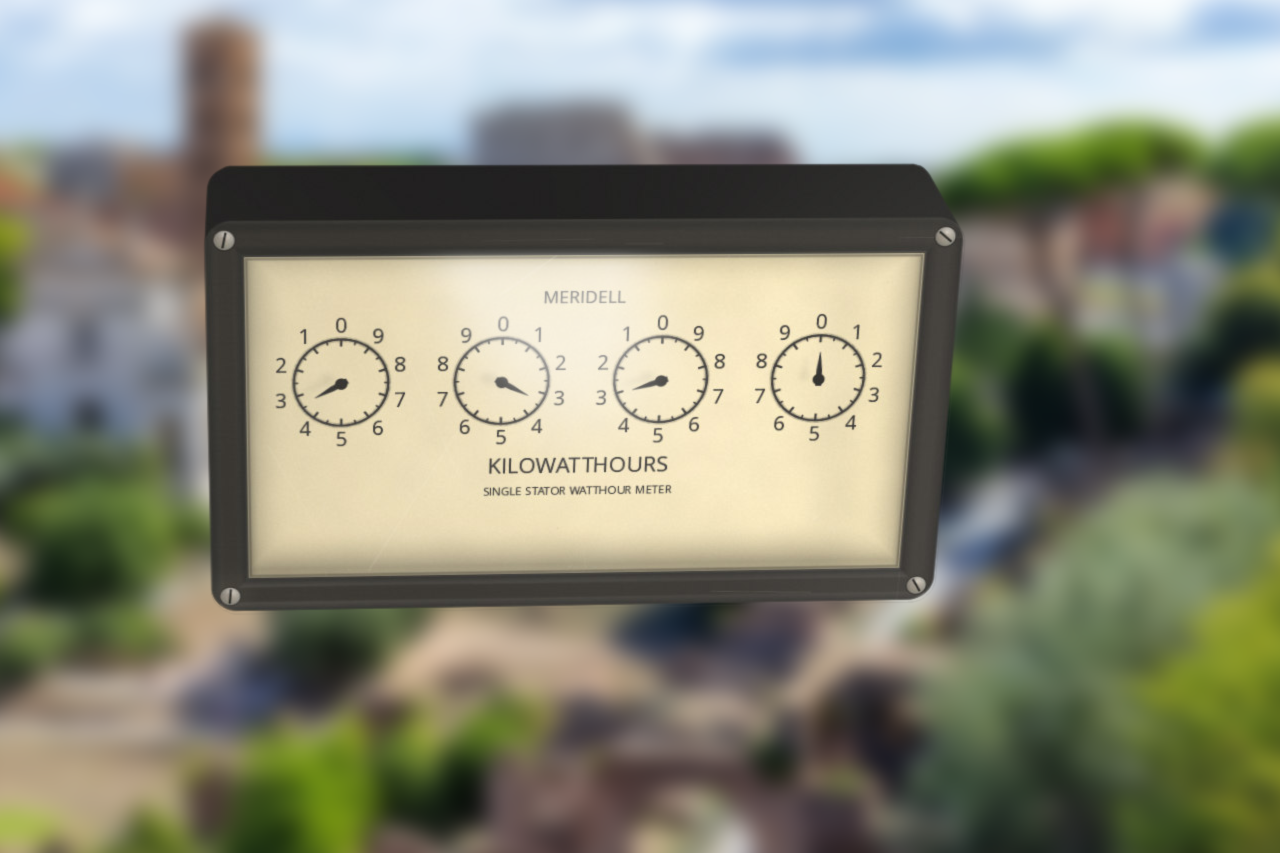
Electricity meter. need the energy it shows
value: 3330 kWh
